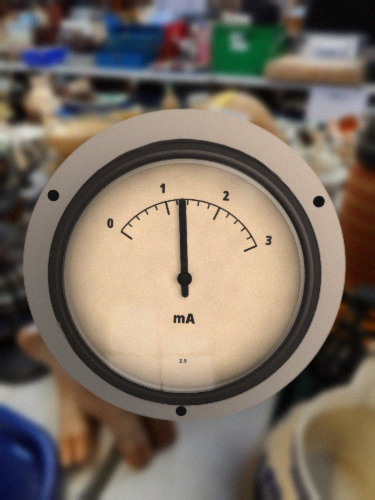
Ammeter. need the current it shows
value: 1.3 mA
